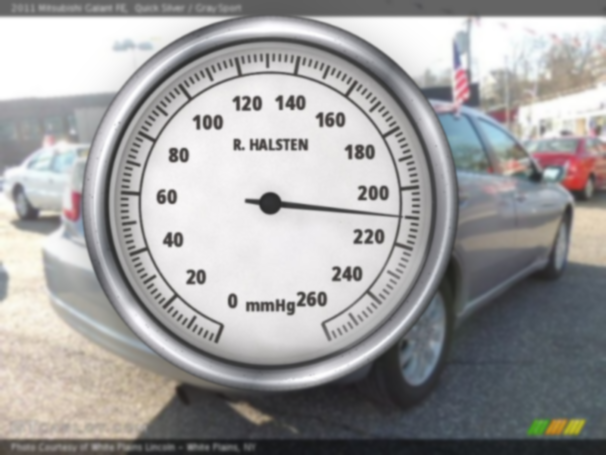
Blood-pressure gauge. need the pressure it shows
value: 210 mmHg
